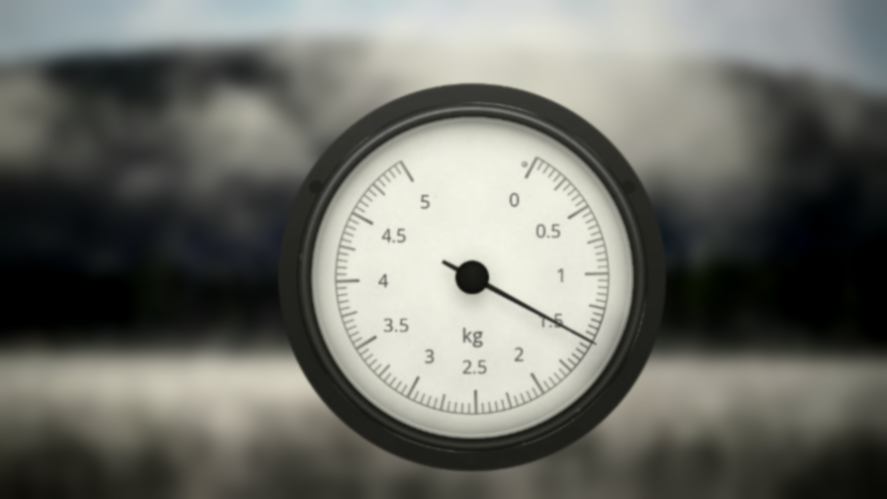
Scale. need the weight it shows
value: 1.5 kg
